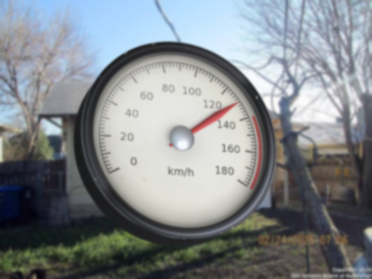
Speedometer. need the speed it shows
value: 130 km/h
